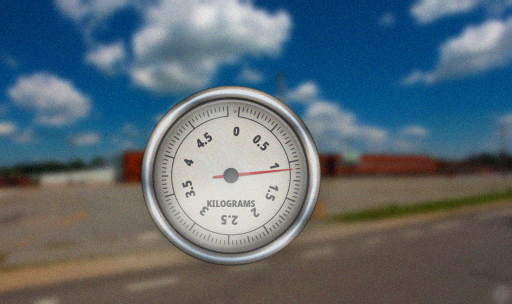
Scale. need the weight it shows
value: 1.1 kg
